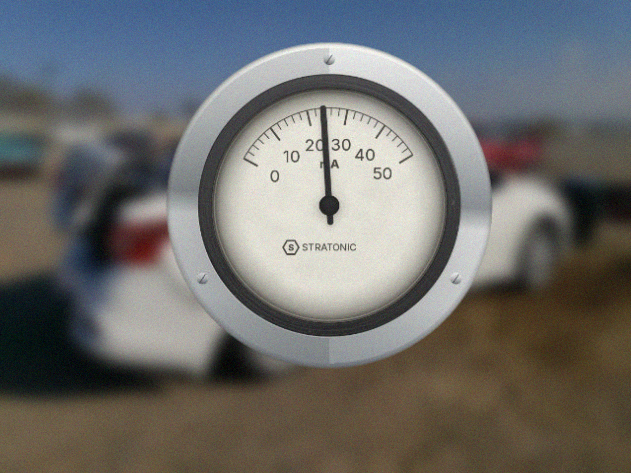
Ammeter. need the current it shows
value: 24 mA
